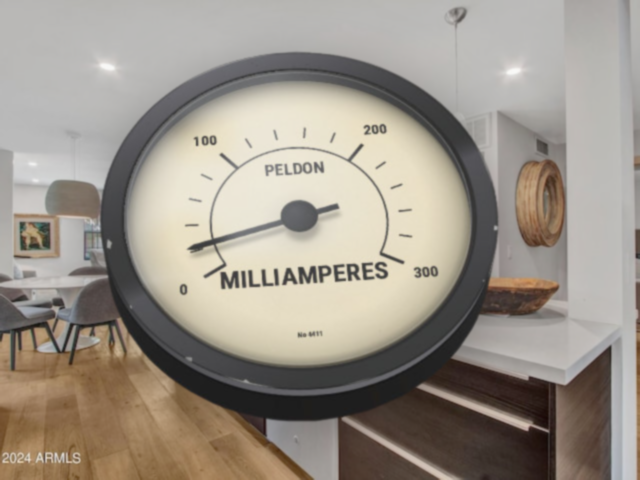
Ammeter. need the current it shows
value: 20 mA
